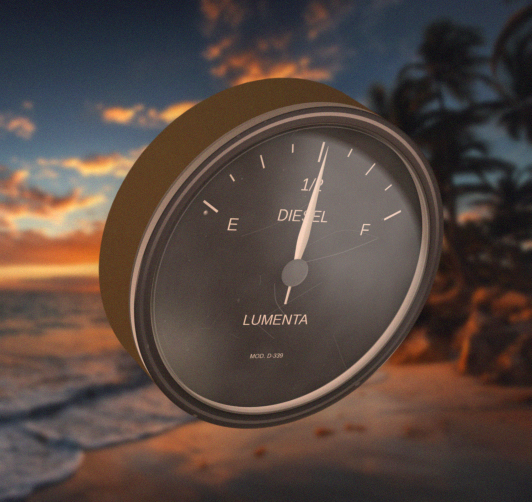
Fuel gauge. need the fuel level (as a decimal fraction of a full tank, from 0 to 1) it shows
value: 0.5
